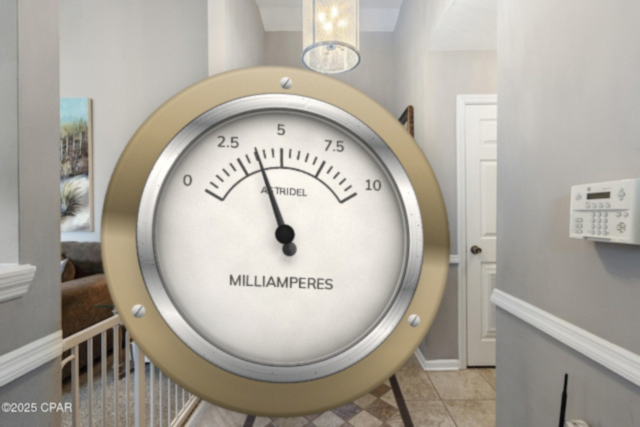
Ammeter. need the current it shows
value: 3.5 mA
